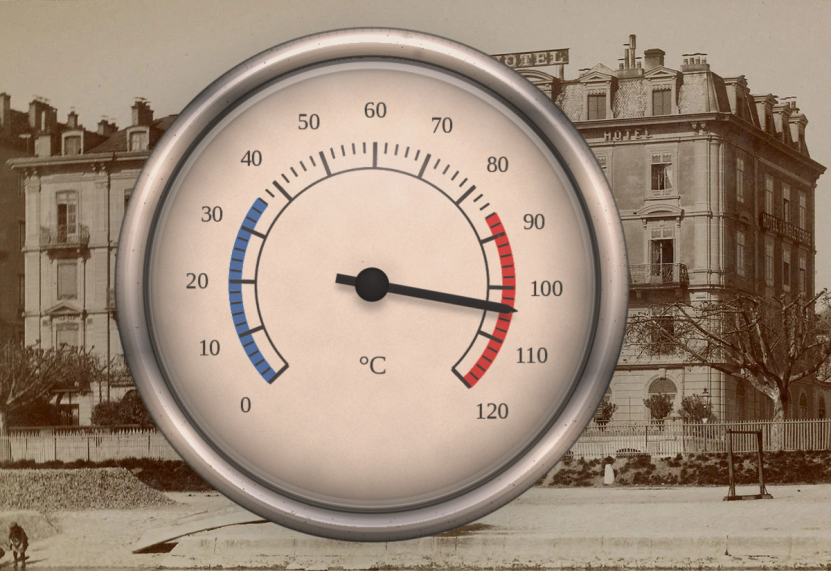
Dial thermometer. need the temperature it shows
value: 104 °C
